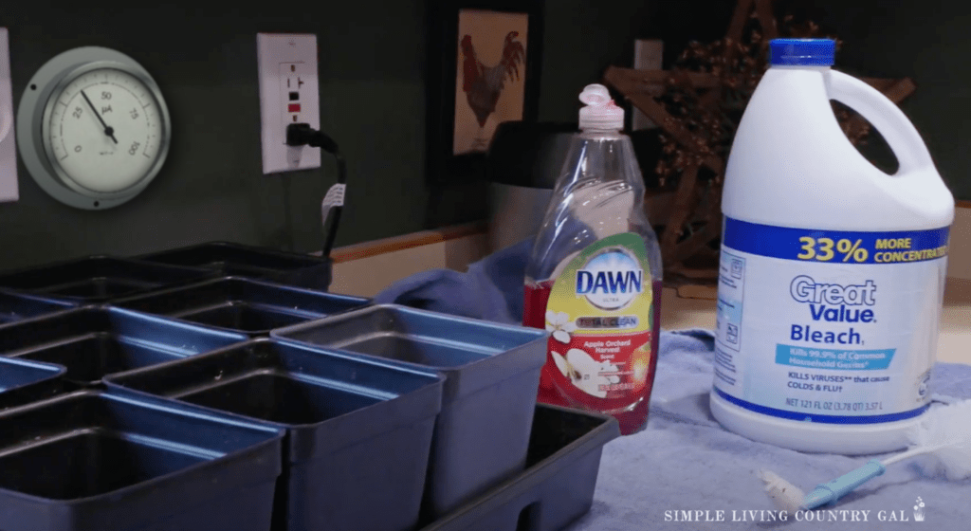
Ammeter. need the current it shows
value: 35 µA
